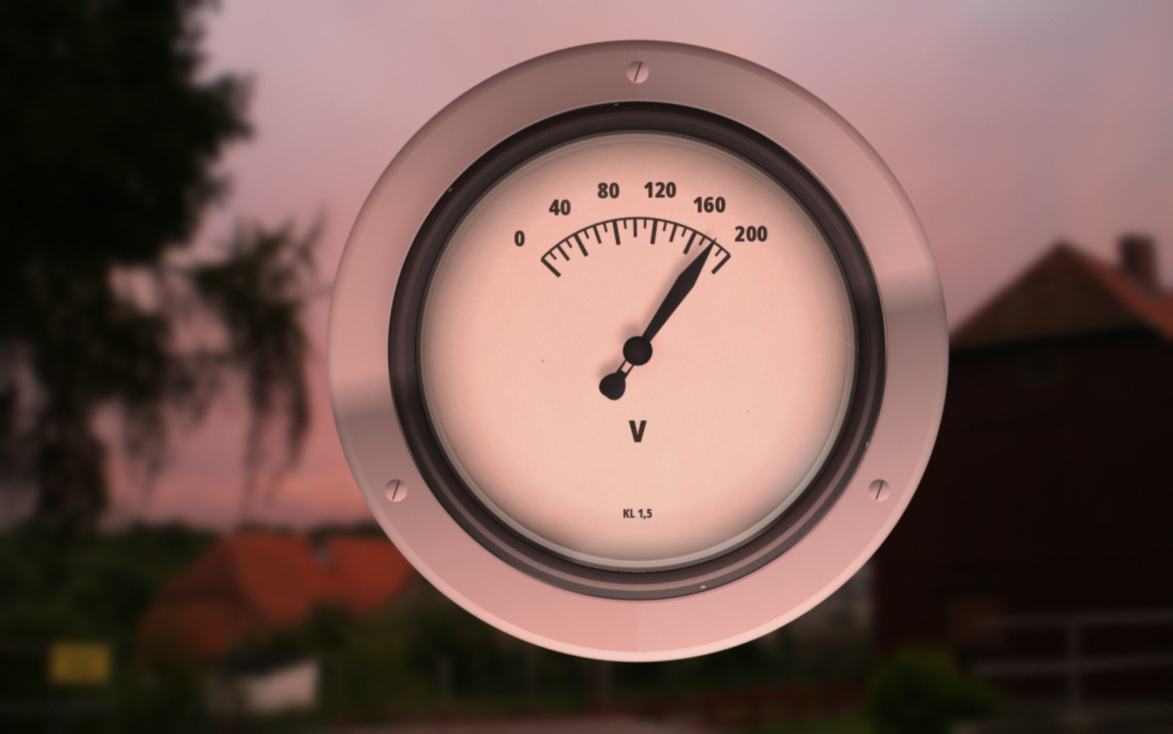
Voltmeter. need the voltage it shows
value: 180 V
